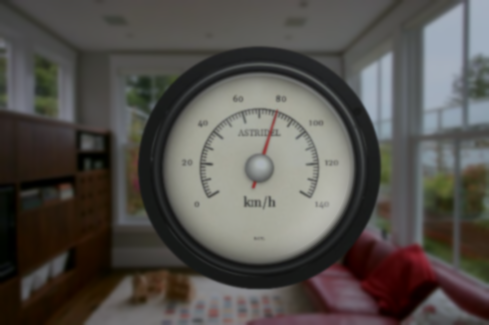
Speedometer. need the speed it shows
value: 80 km/h
